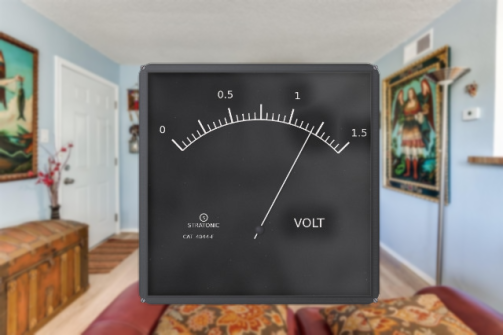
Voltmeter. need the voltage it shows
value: 1.2 V
